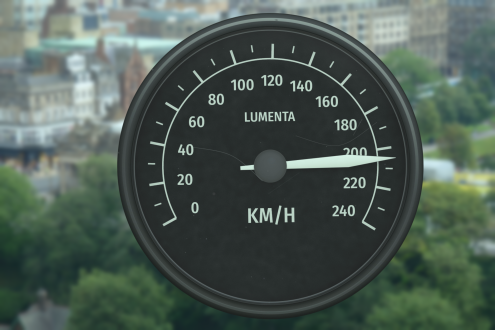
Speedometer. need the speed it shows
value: 205 km/h
